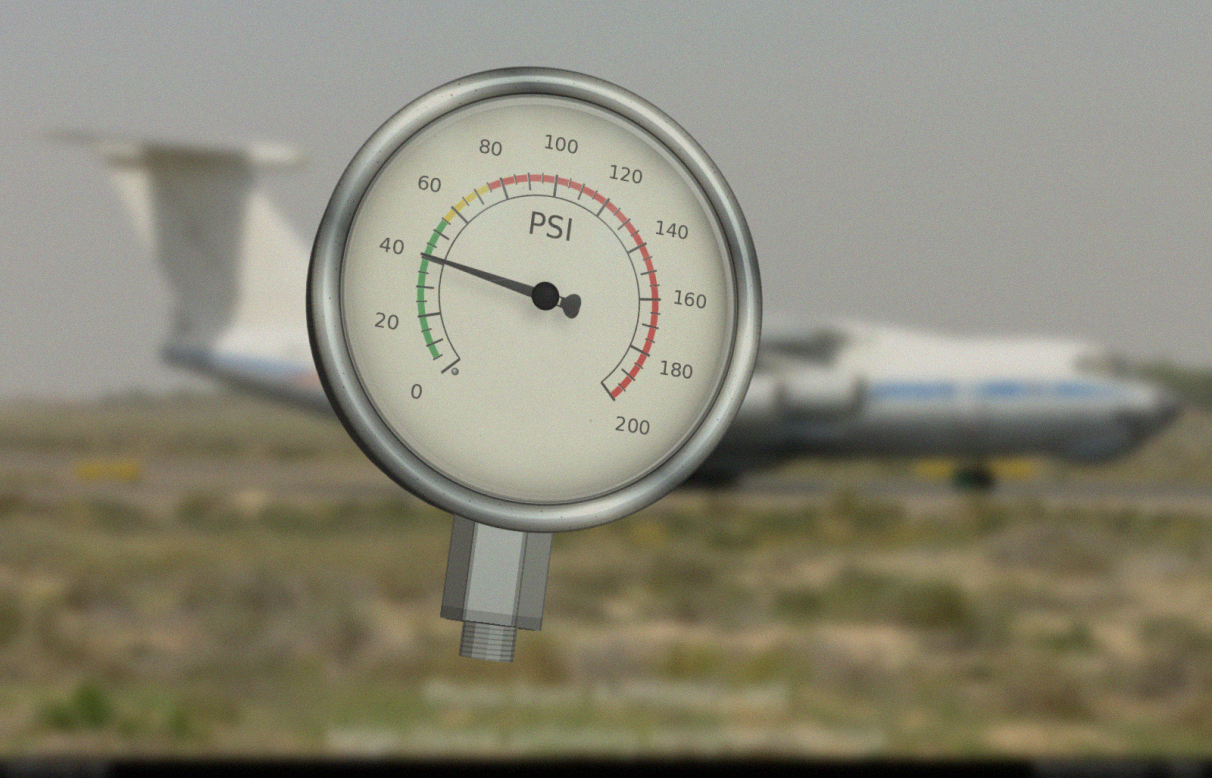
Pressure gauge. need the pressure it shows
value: 40 psi
